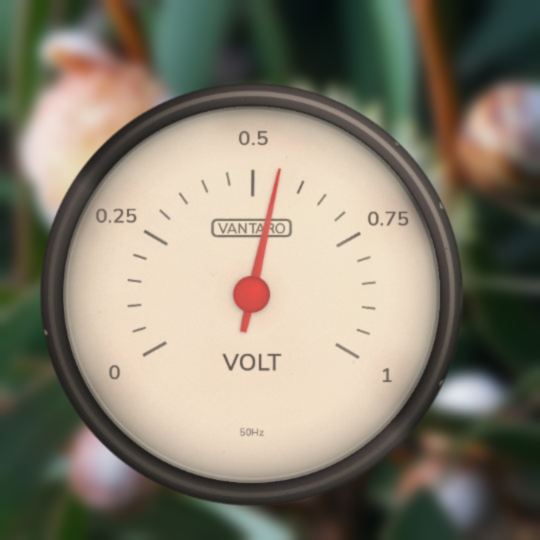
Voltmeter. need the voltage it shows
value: 0.55 V
